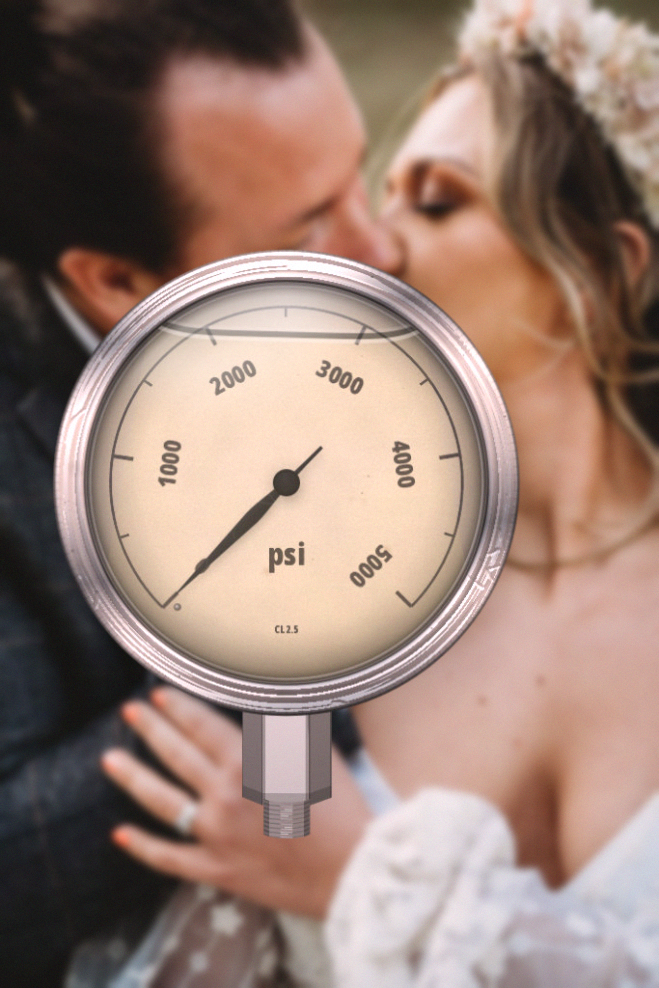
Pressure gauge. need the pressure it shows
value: 0 psi
